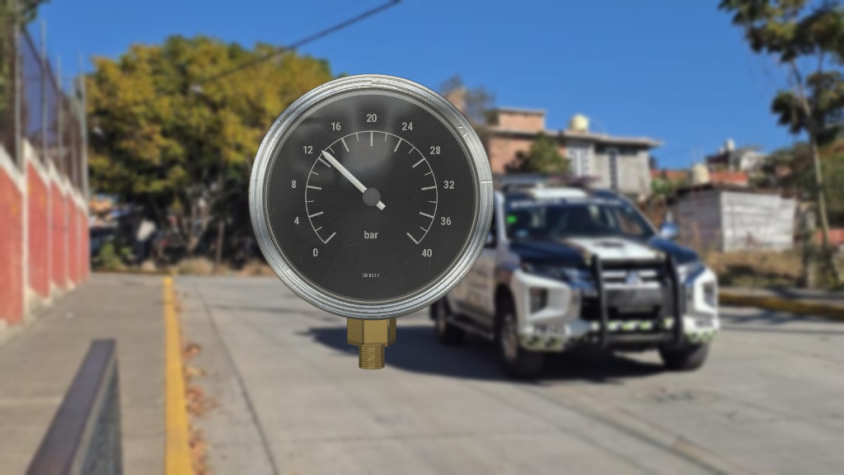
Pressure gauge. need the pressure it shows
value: 13 bar
